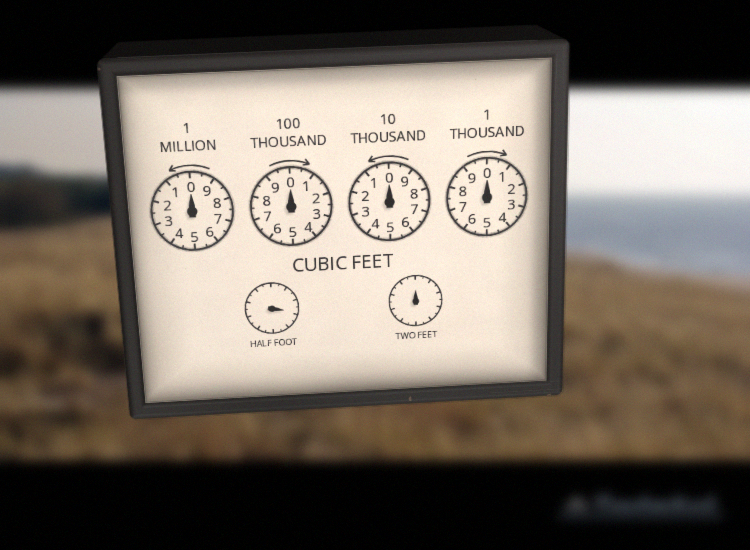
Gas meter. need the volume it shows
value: 0 ft³
